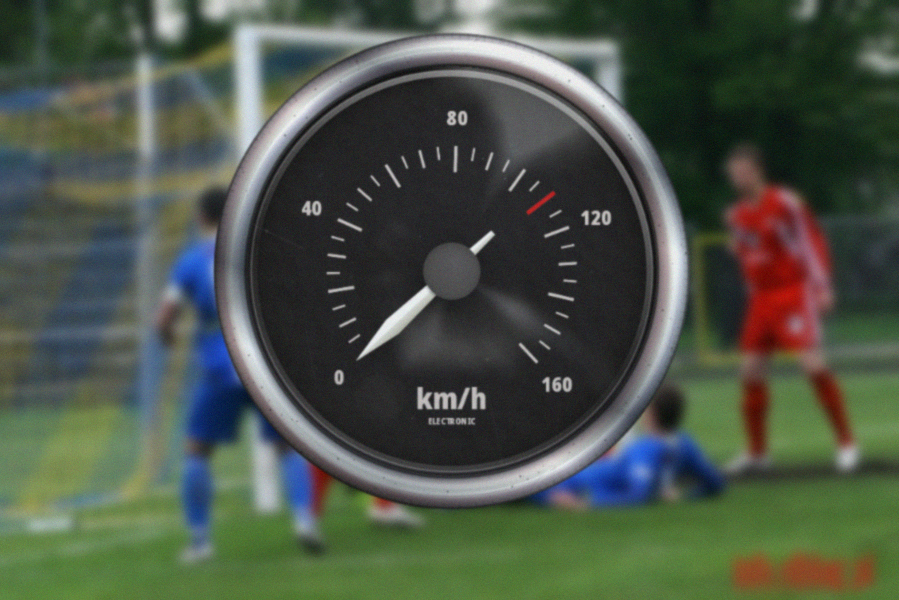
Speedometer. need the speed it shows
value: 0 km/h
